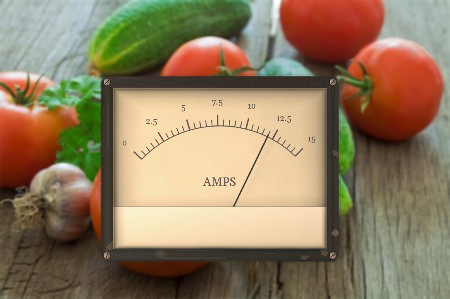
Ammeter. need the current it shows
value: 12 A
